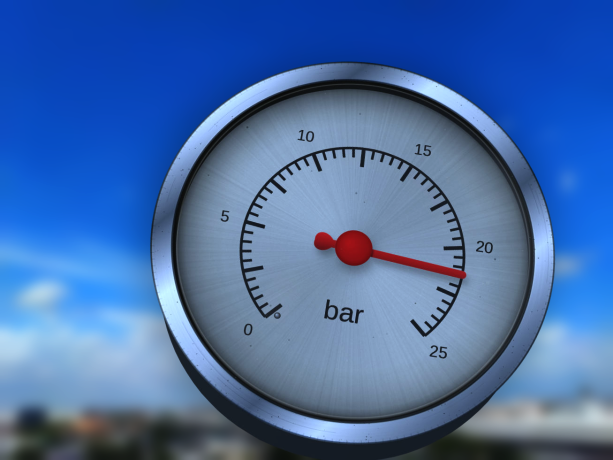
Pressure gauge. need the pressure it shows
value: 21.5 bar
